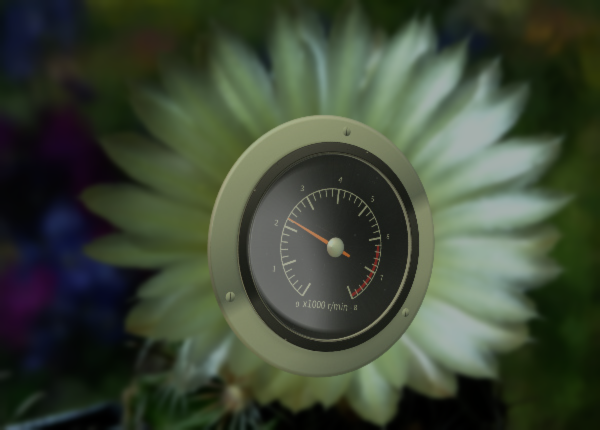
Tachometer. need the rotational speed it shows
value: 2200 rpm
